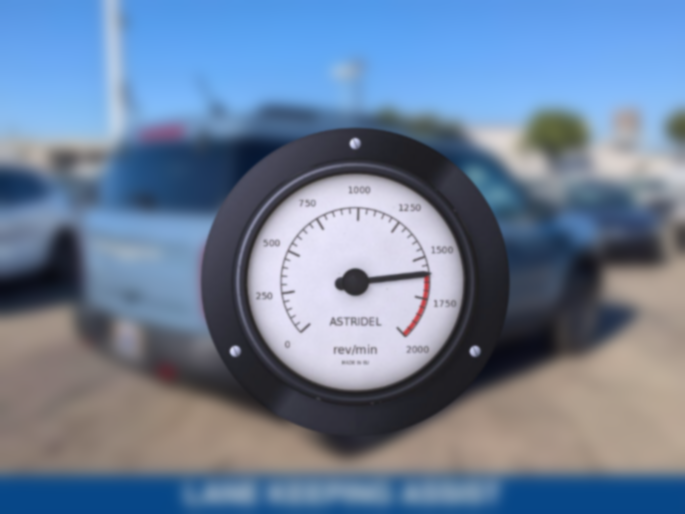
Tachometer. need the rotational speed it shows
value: 1600 rpm
